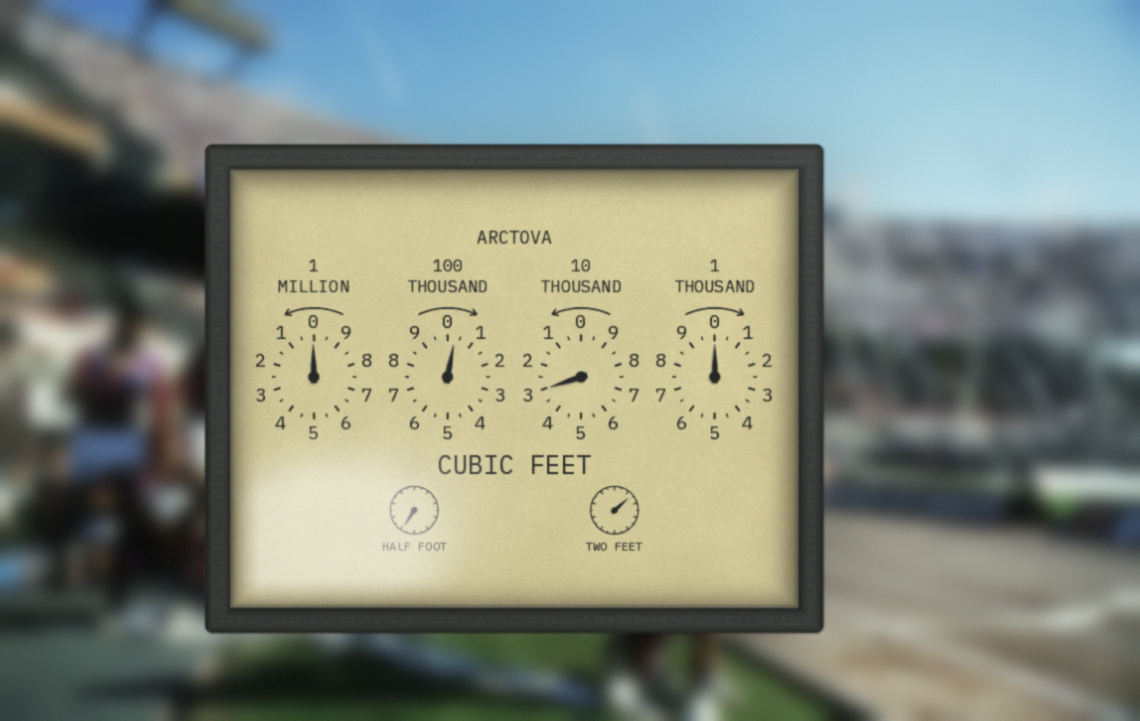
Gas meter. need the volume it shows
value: 3000 ft³
